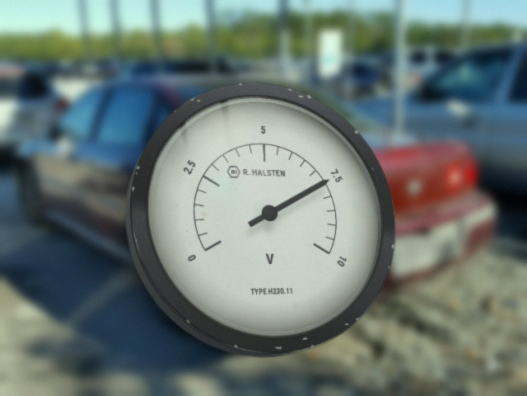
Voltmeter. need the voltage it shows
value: 7.5 V
